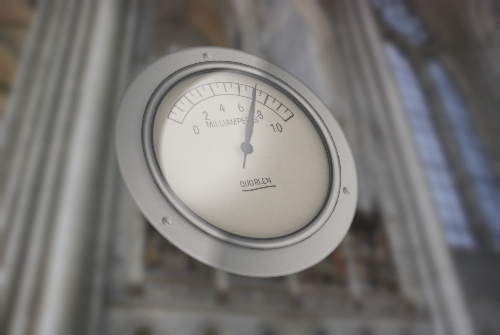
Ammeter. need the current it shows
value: 7 mA
